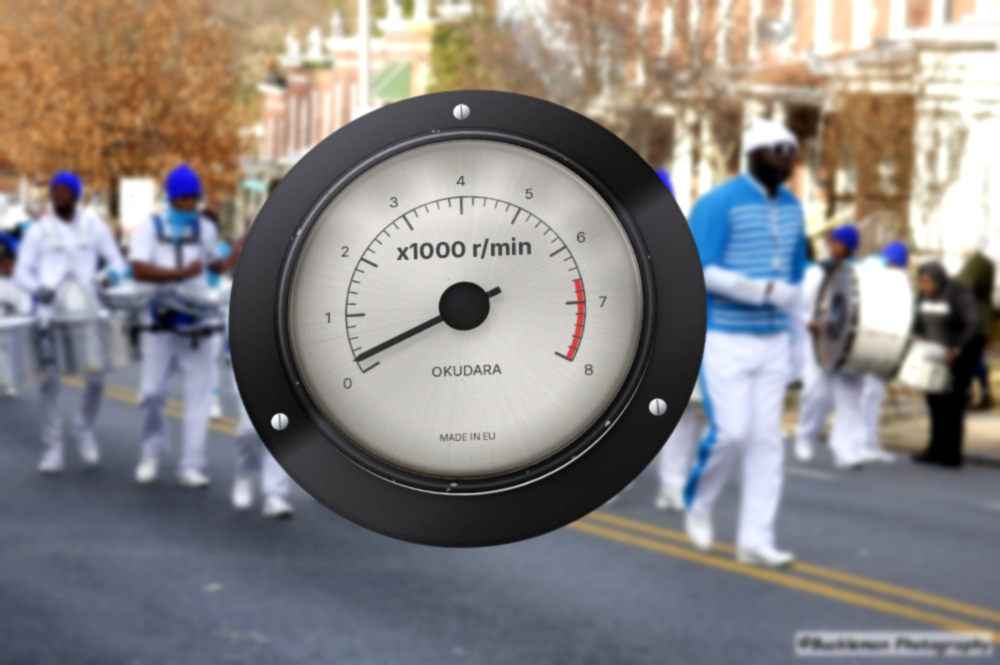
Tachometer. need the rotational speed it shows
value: 200 rpm
